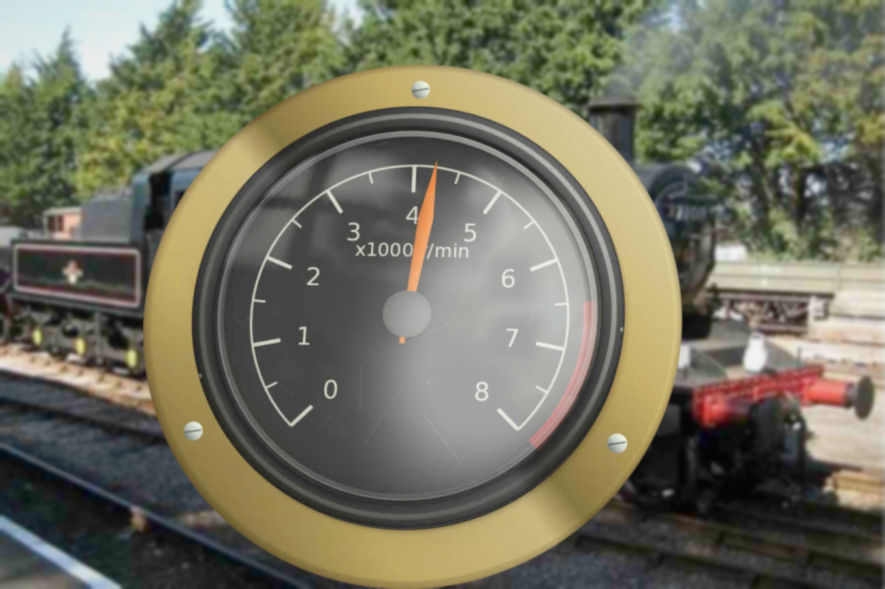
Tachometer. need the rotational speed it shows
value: 4250 rpm
